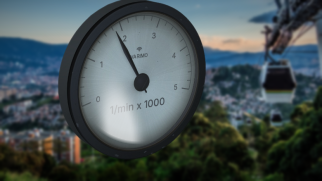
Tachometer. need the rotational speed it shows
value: 1800 rpm
